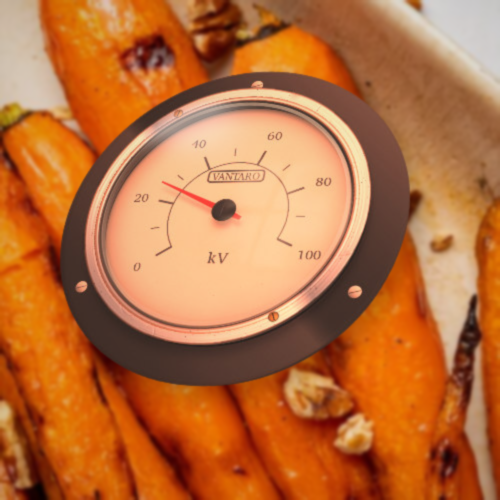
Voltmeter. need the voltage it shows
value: 25 kV
